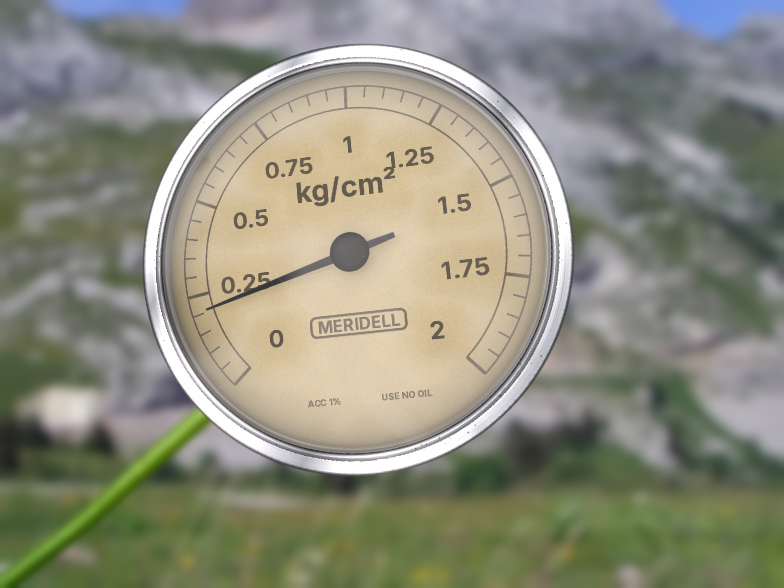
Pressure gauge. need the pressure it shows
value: 0.2 kg/cm²
